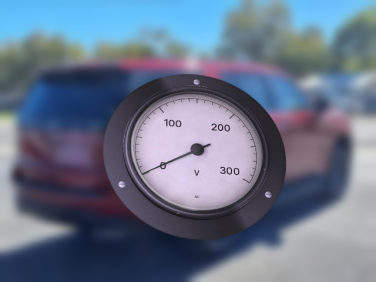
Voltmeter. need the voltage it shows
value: 0 V
